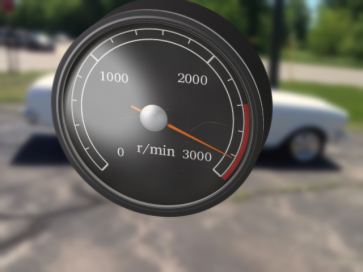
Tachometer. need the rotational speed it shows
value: 2800 rpm
